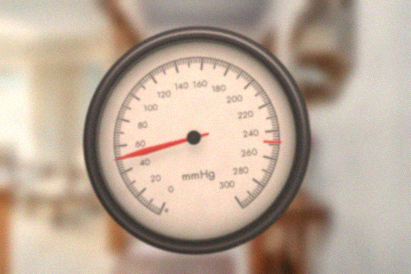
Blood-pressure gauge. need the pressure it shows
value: 50 mmHg
